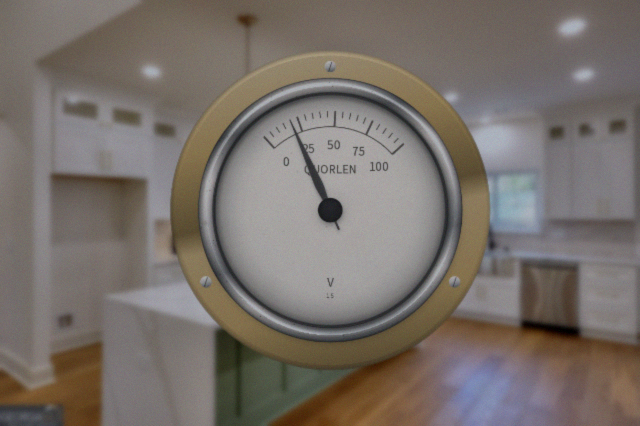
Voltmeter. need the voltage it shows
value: 20 V
